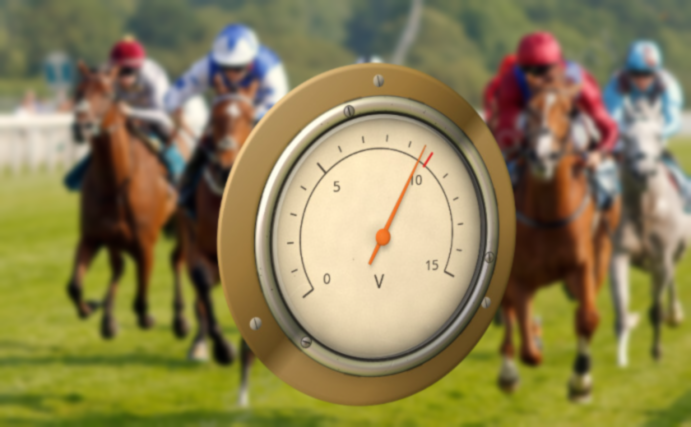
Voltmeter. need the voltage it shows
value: 9.5 V
